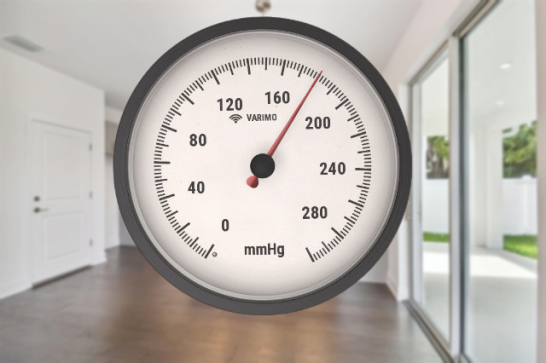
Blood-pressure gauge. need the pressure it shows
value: 180 mmHg
